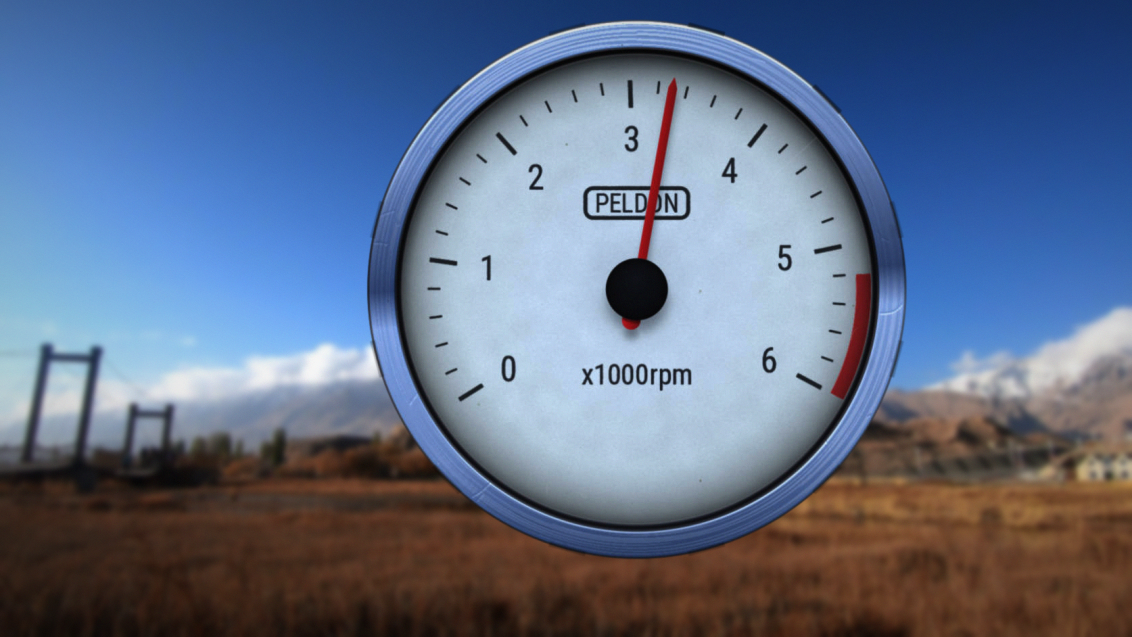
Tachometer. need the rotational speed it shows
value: 3300 rpm
